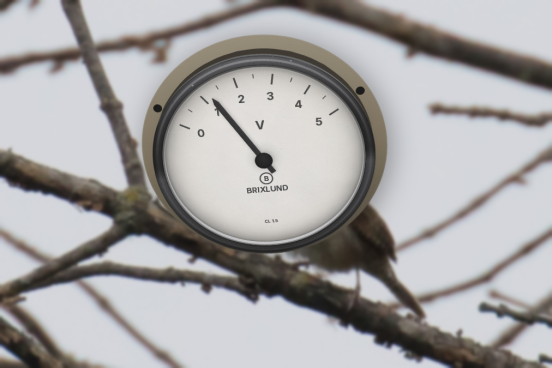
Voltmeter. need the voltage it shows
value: 1.25 V
